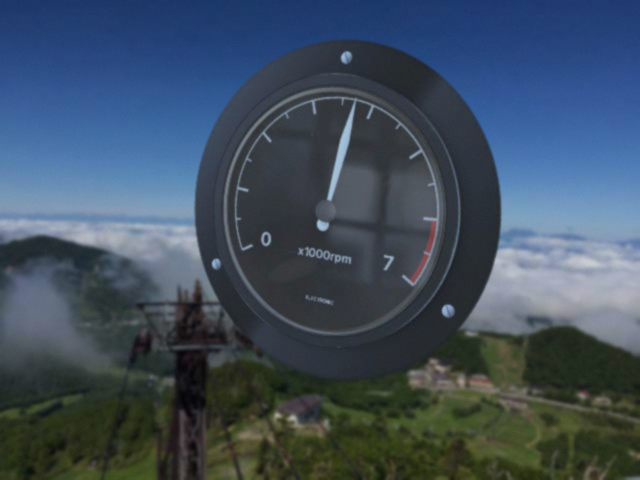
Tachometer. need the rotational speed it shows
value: 3750 rpm
